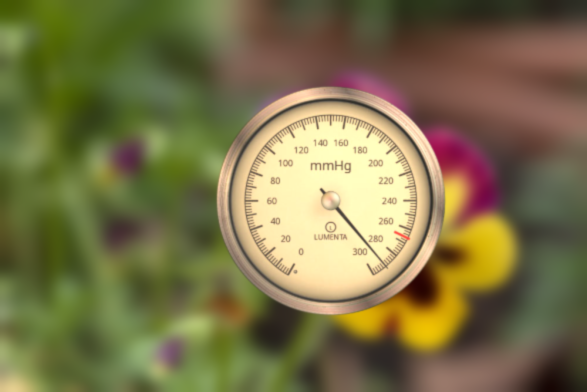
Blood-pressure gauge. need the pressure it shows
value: 290 mmHg
